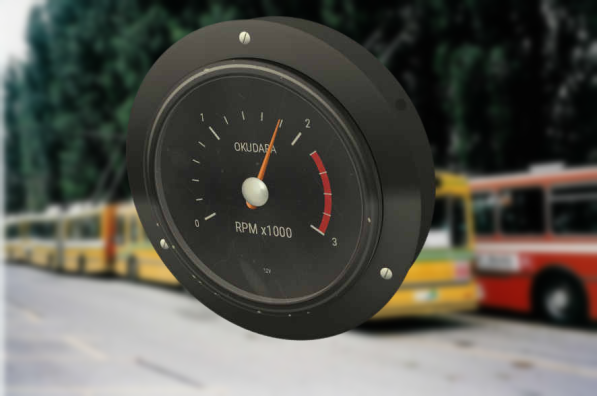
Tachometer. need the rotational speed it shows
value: 1800 rpm
